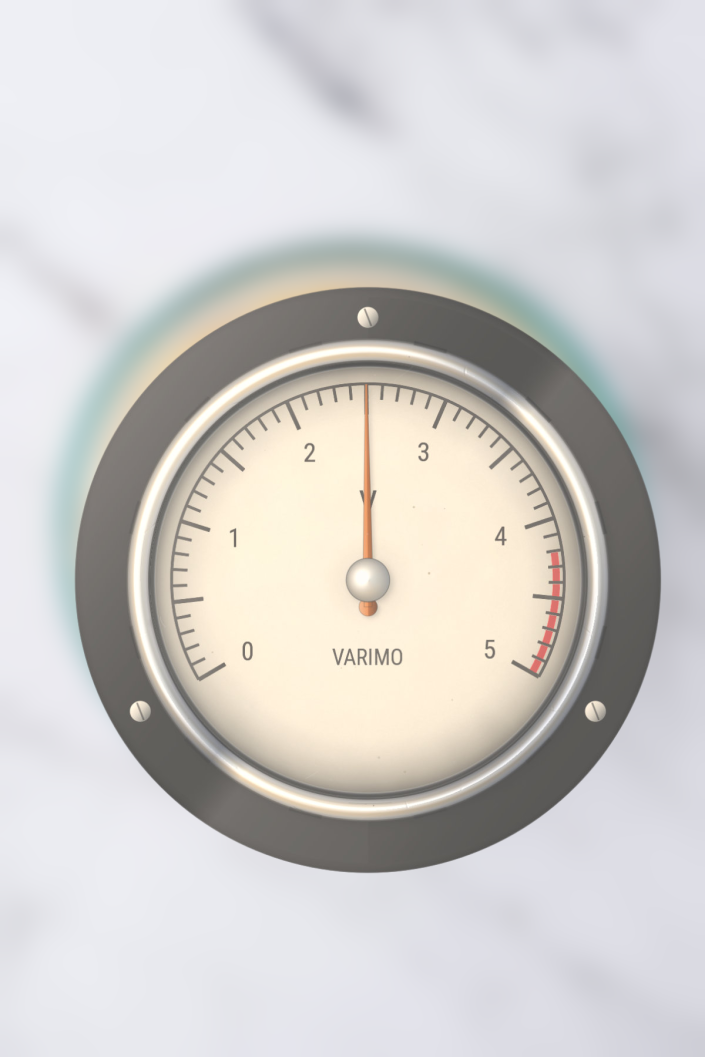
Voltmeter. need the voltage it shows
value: 2.5 V
